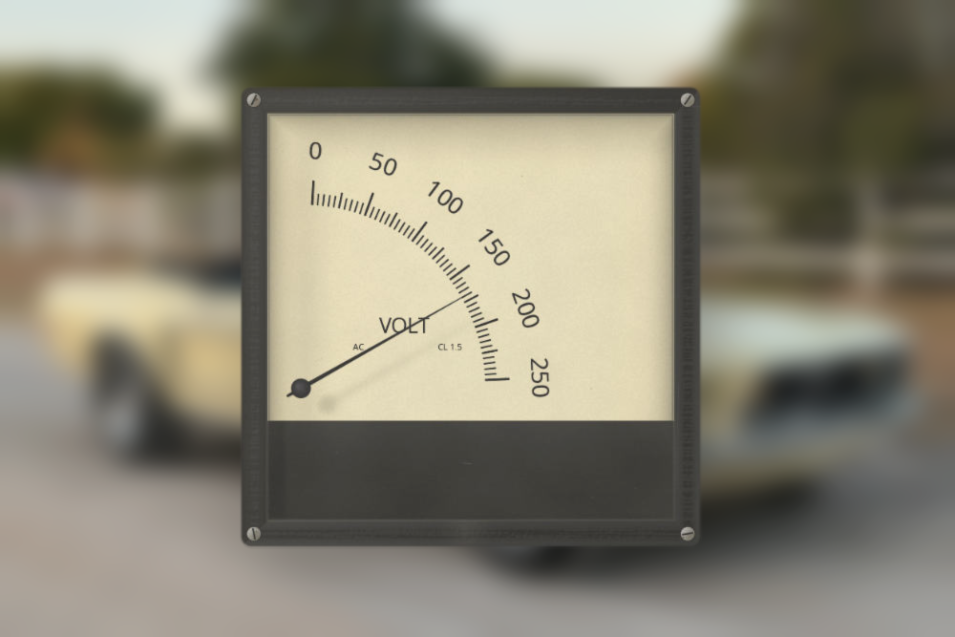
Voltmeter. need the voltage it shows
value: 170 V
